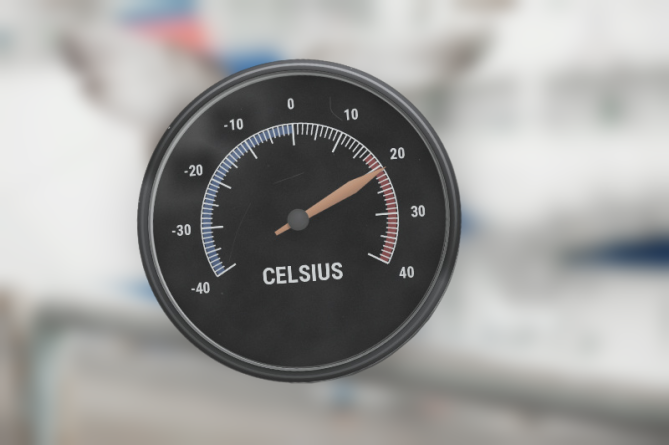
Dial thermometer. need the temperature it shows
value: 21 °C
